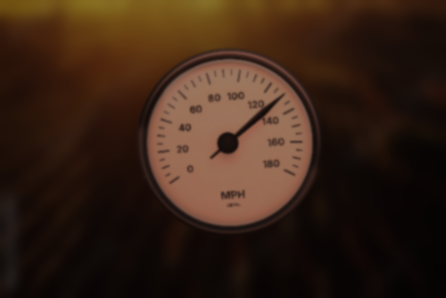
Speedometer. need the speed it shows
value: 130 mph
